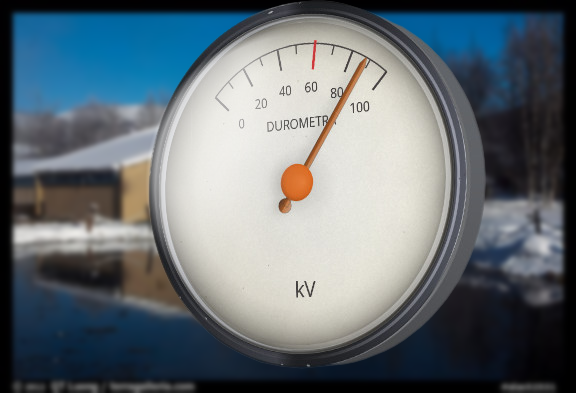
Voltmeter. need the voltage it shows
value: 90 kV
